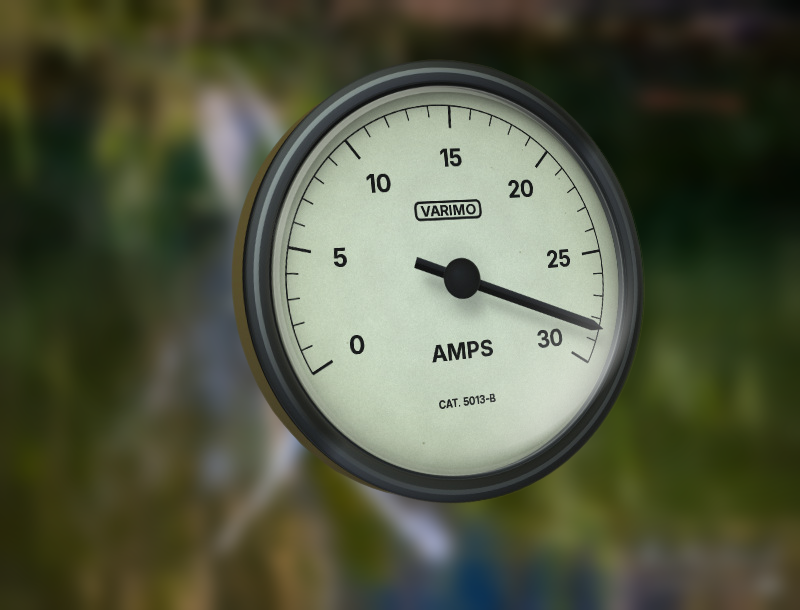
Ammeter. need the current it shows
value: 28.5 A
